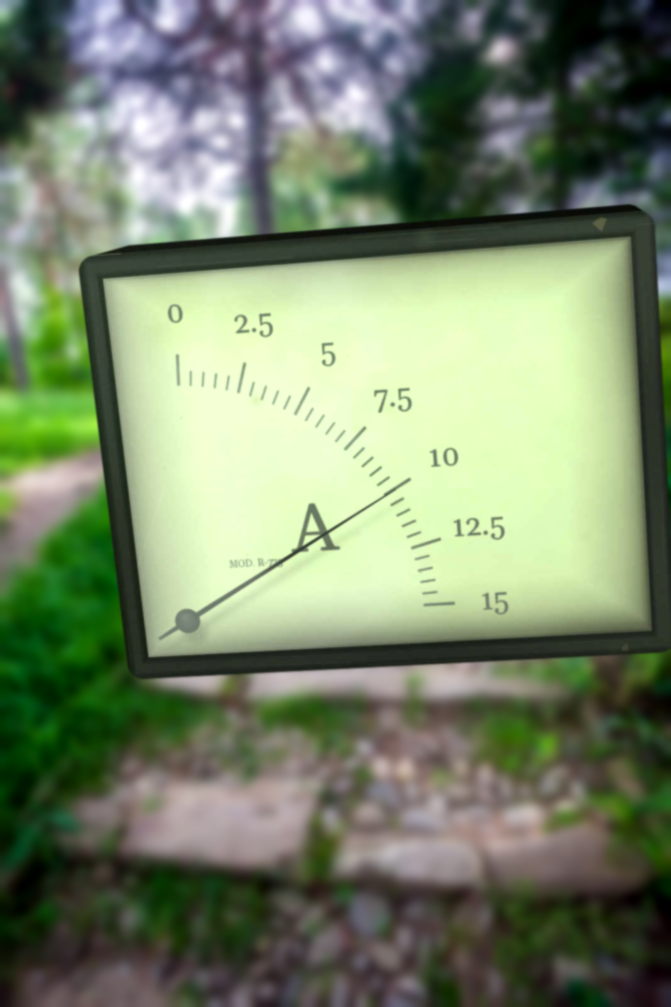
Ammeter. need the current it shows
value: 10 A
